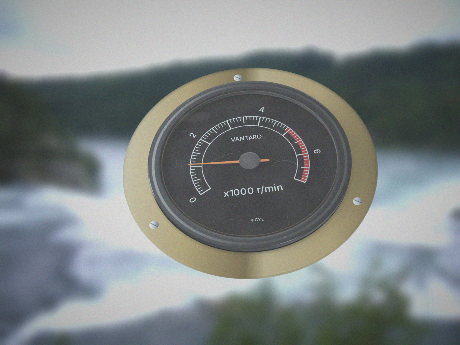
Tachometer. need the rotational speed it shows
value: 1000 rpm
